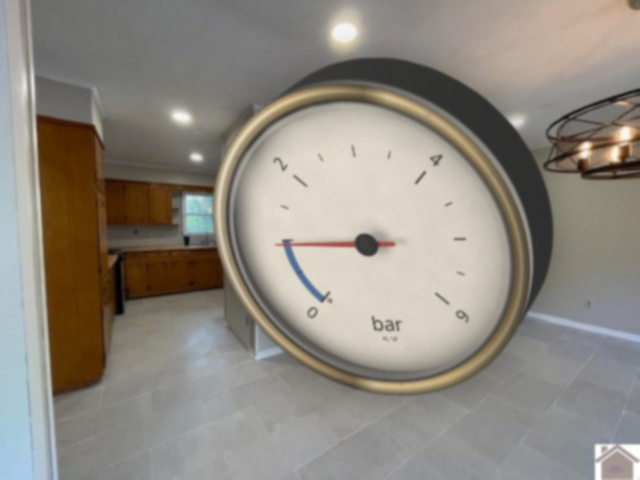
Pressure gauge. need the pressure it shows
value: 1 bar
